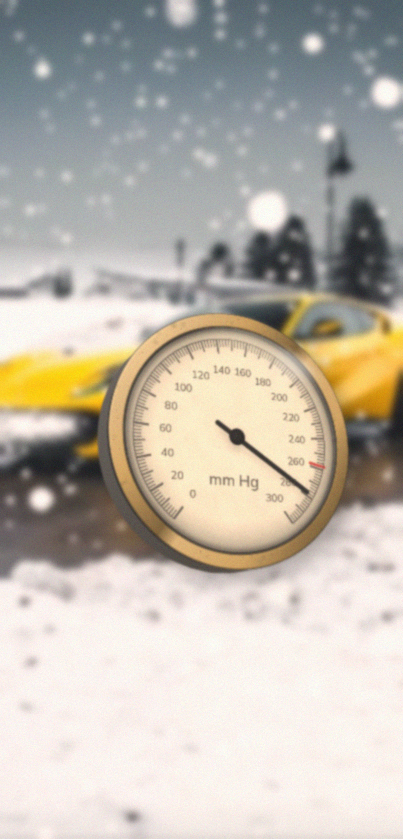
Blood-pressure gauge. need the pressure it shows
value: 280 mmHg
